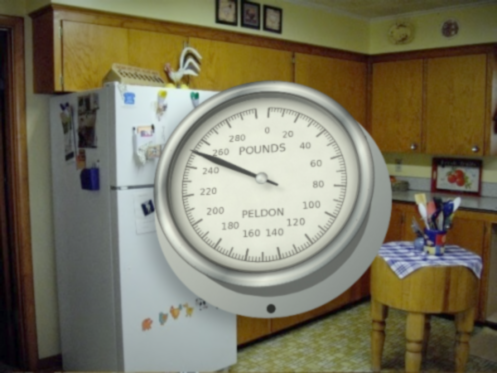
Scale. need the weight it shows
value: 250 lb
